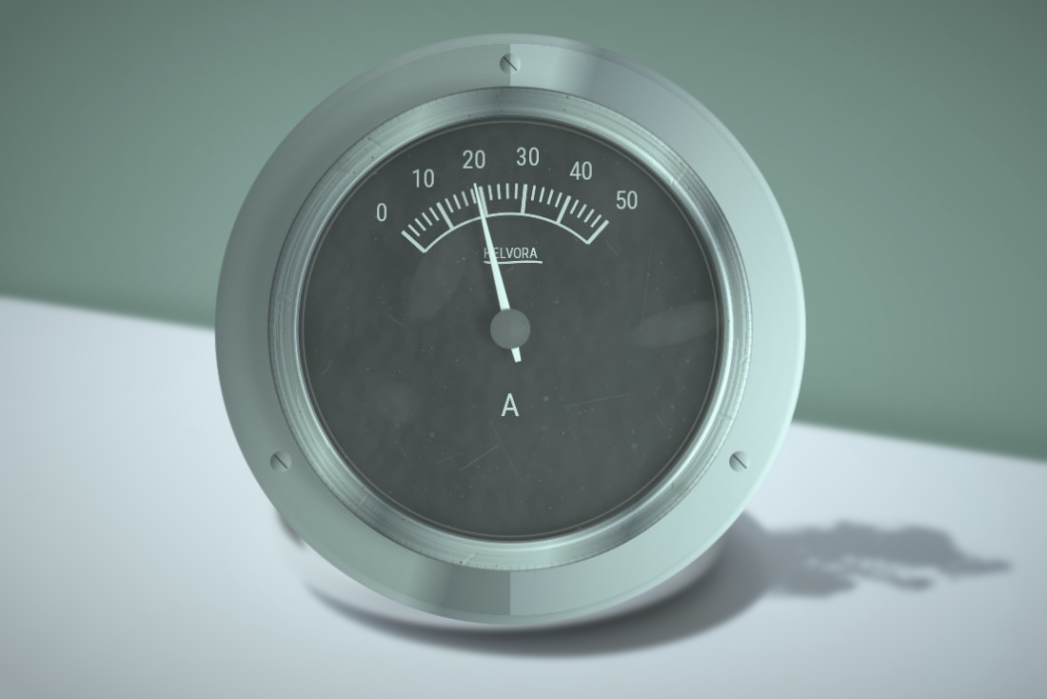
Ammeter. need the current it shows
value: 19 A
